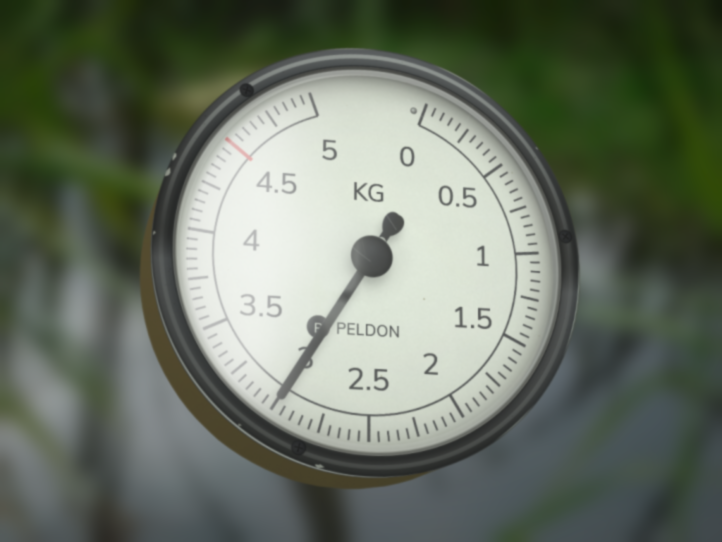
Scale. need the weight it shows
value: 3 kg
